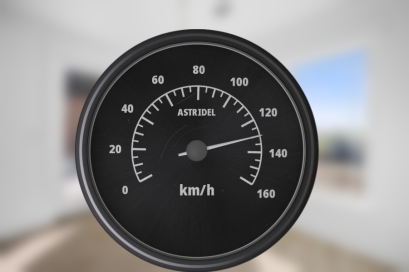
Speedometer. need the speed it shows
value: 130 km/h
